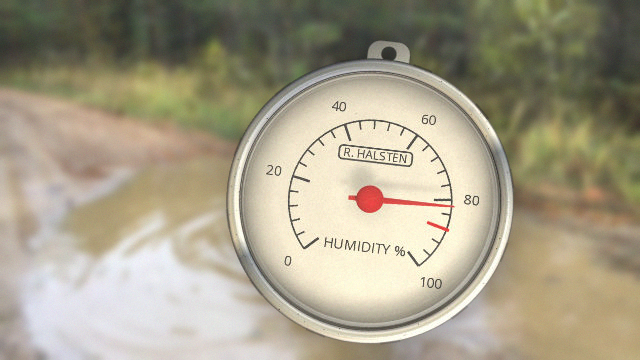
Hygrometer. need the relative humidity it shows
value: 82 %
